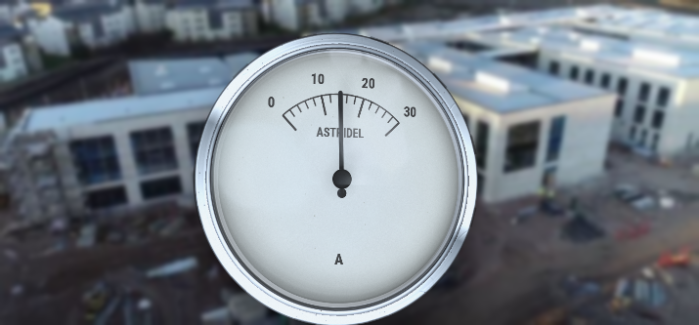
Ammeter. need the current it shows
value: 14 A
